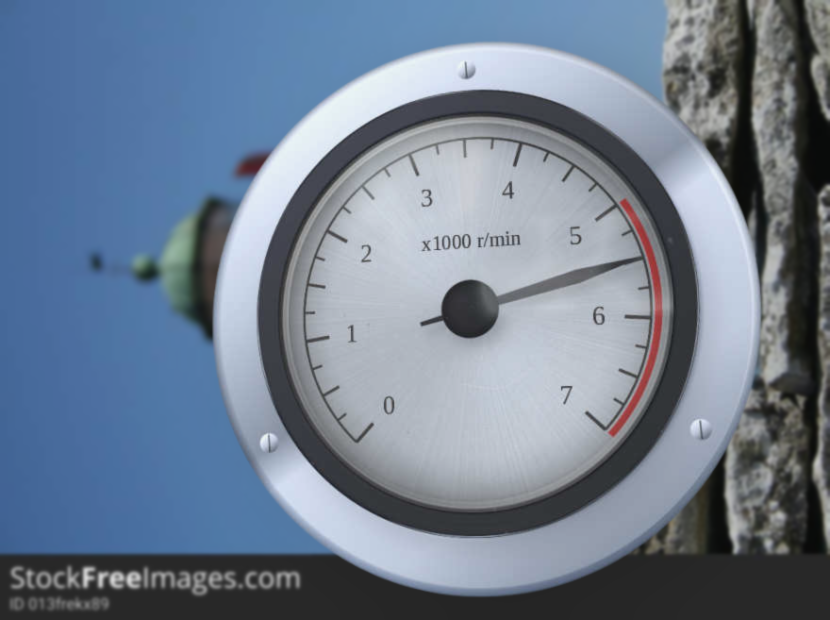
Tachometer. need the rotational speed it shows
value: 5500 rpm
